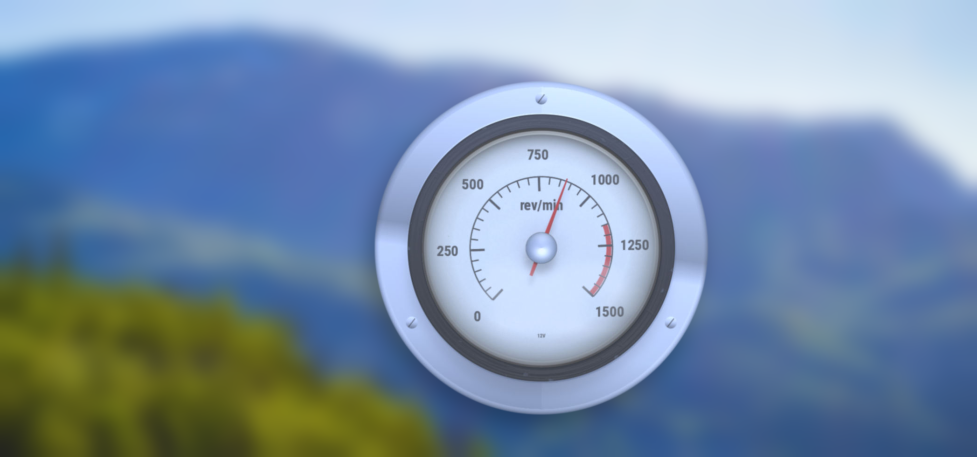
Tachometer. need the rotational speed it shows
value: 875 rpm
